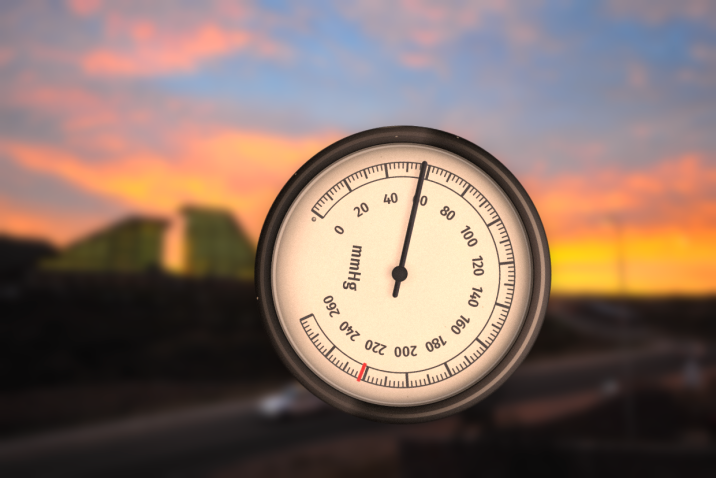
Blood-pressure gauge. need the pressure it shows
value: 58 mmHg
